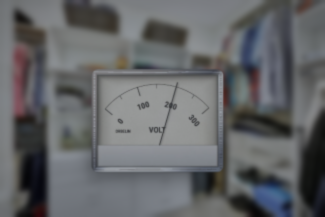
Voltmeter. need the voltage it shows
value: 200 V
